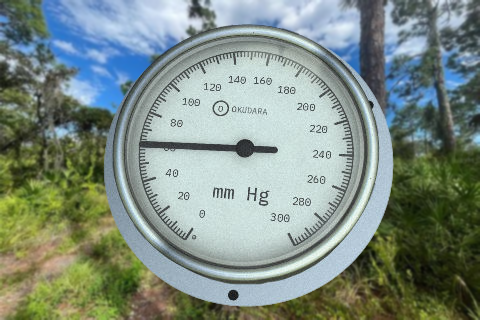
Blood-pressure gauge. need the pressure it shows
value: 60 mmHg
